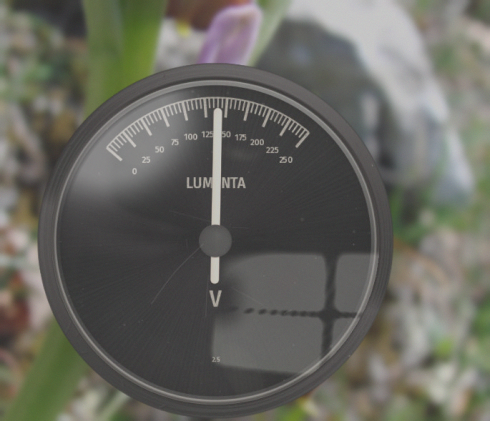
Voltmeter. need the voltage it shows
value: 140 V
